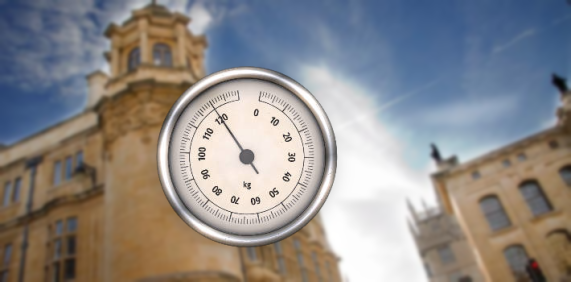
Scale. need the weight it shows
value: 120 kg
